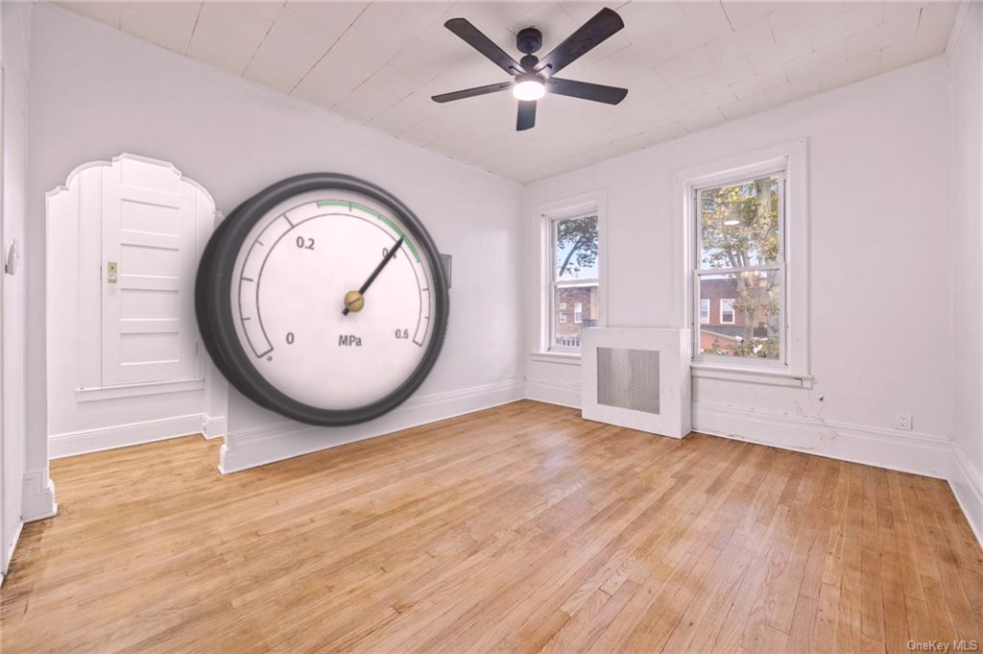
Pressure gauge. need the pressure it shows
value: 0.4 MPa
